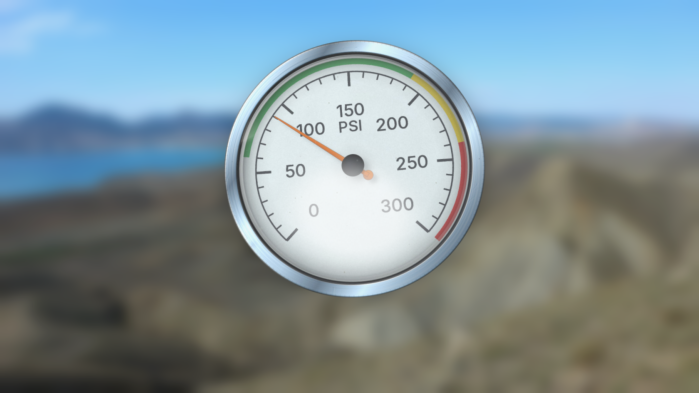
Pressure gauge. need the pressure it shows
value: 90 psi
